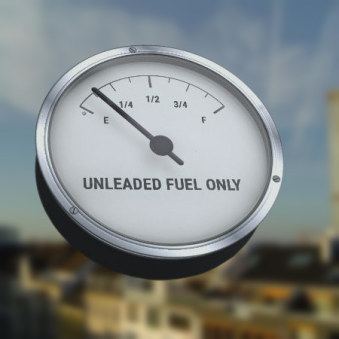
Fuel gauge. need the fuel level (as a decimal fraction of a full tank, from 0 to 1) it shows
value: 0.125
